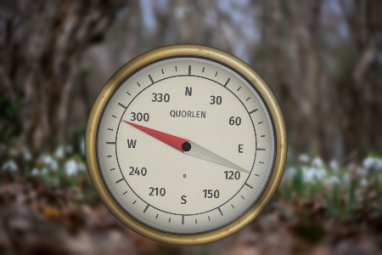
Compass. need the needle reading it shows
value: 290 °
